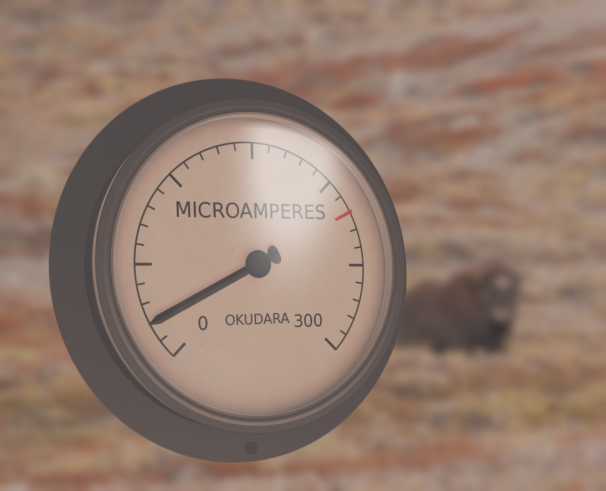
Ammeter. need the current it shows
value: 20 µA
